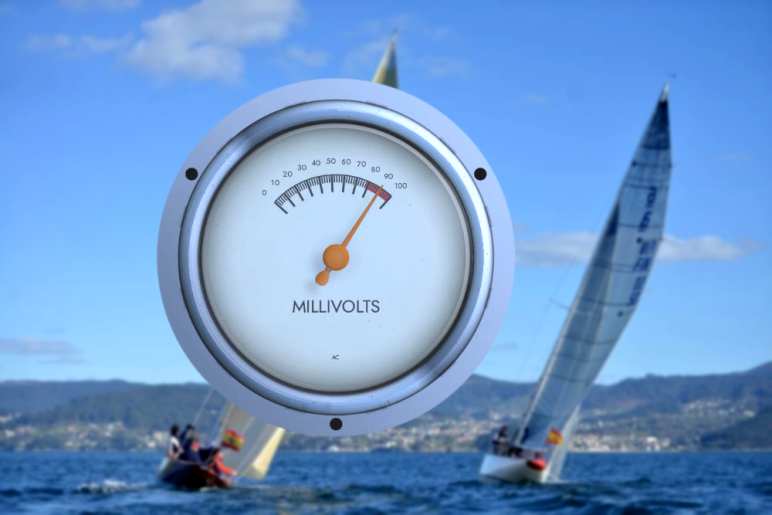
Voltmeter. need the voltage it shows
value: 90 mV
